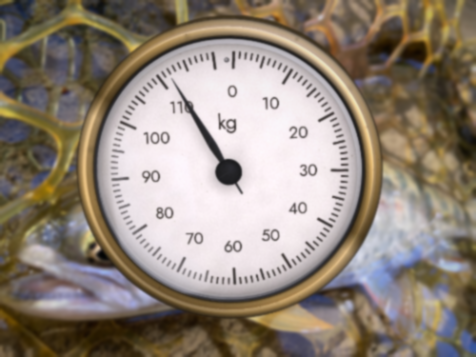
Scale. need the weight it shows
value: 112 kg
